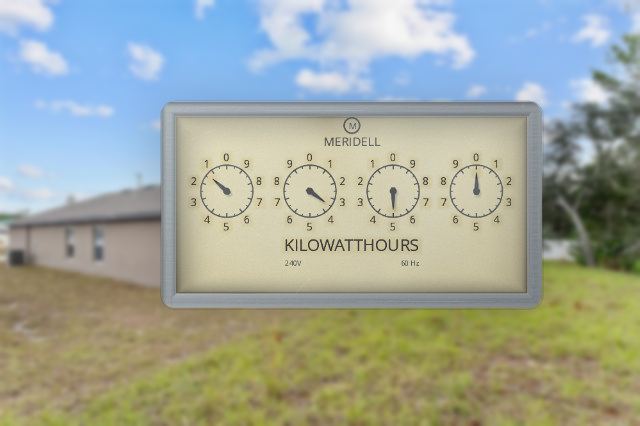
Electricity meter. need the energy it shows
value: 1350 kWh
